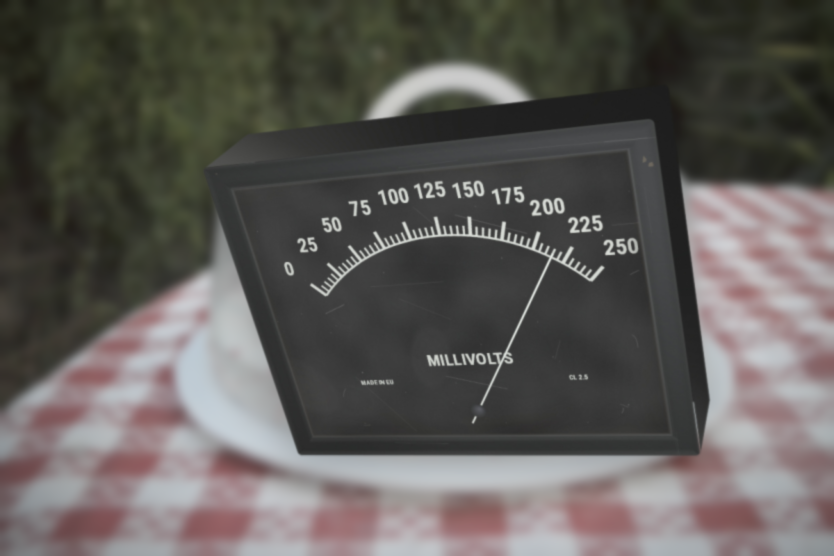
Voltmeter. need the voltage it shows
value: 215 mV
